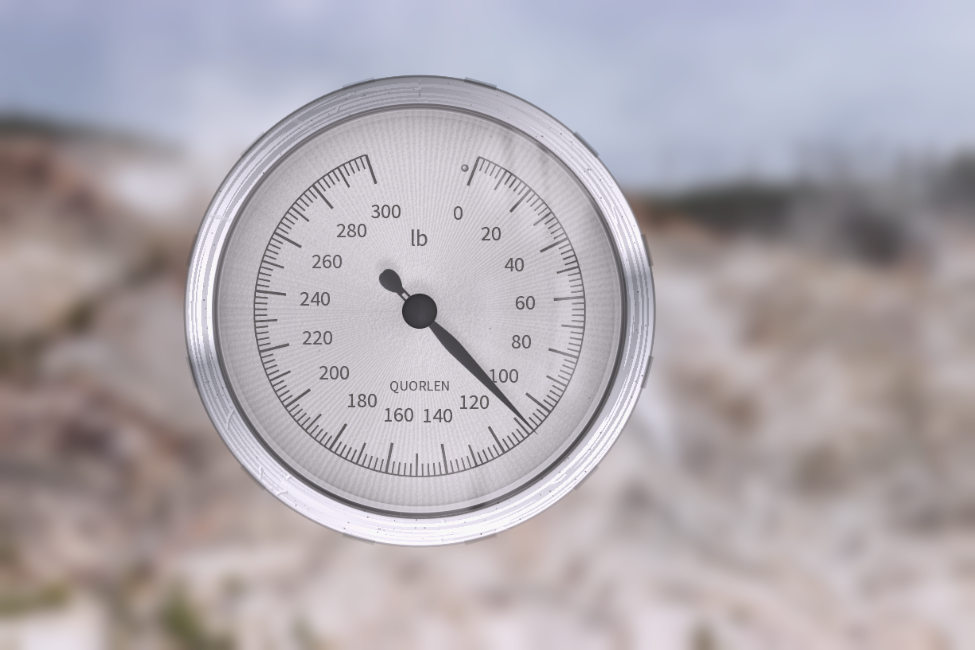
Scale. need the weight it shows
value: 108 lb
